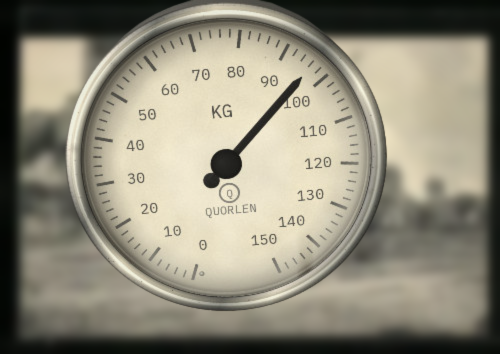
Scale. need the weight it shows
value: 96 kg
